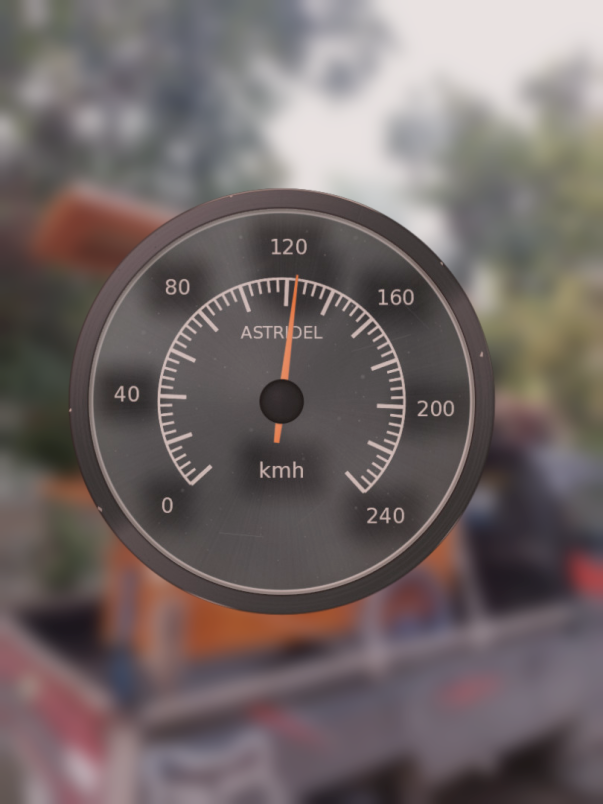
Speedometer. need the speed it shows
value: 124 km/h
